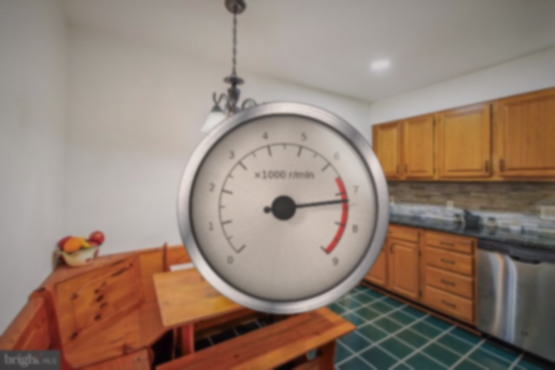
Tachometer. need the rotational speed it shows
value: 7250 rpm
